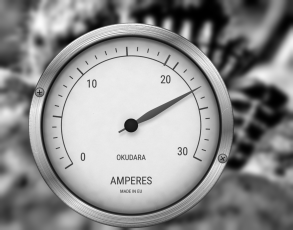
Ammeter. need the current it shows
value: 23 A
